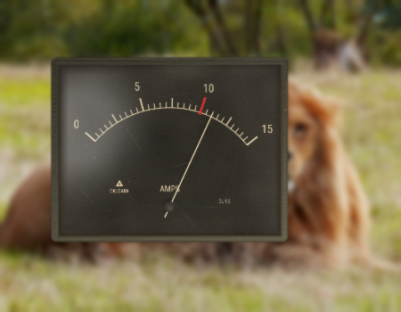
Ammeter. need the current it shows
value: 11 A
